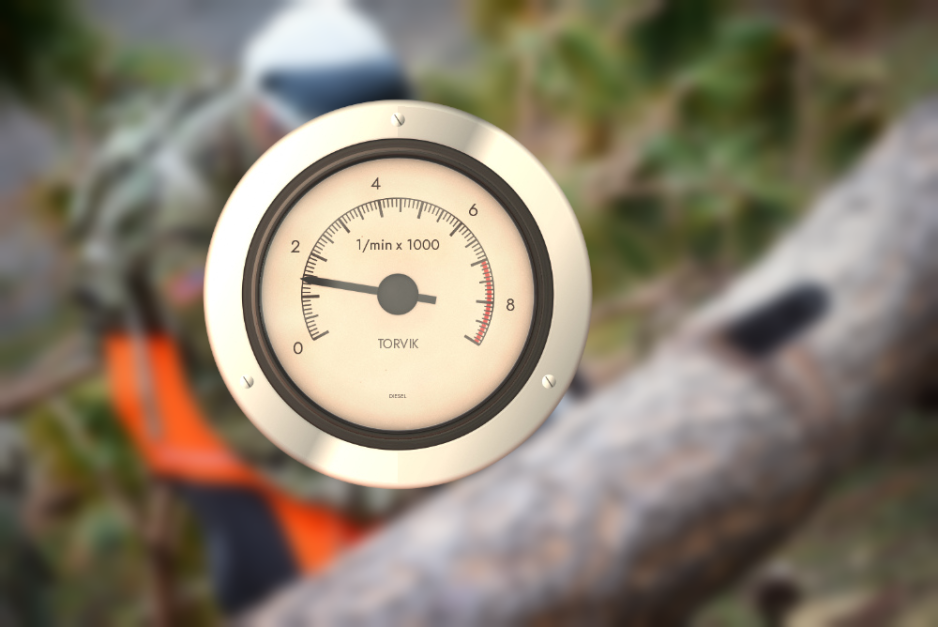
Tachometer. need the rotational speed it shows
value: 1400 rpm
